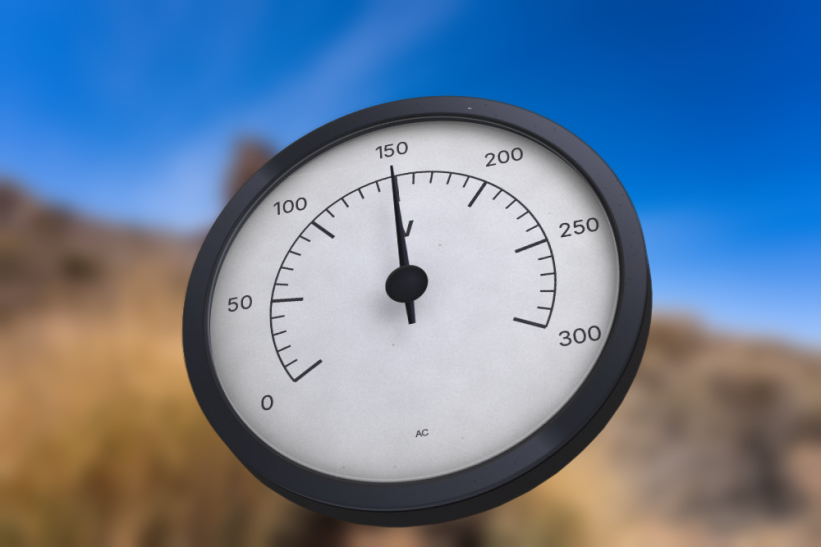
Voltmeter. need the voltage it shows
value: 150 V
